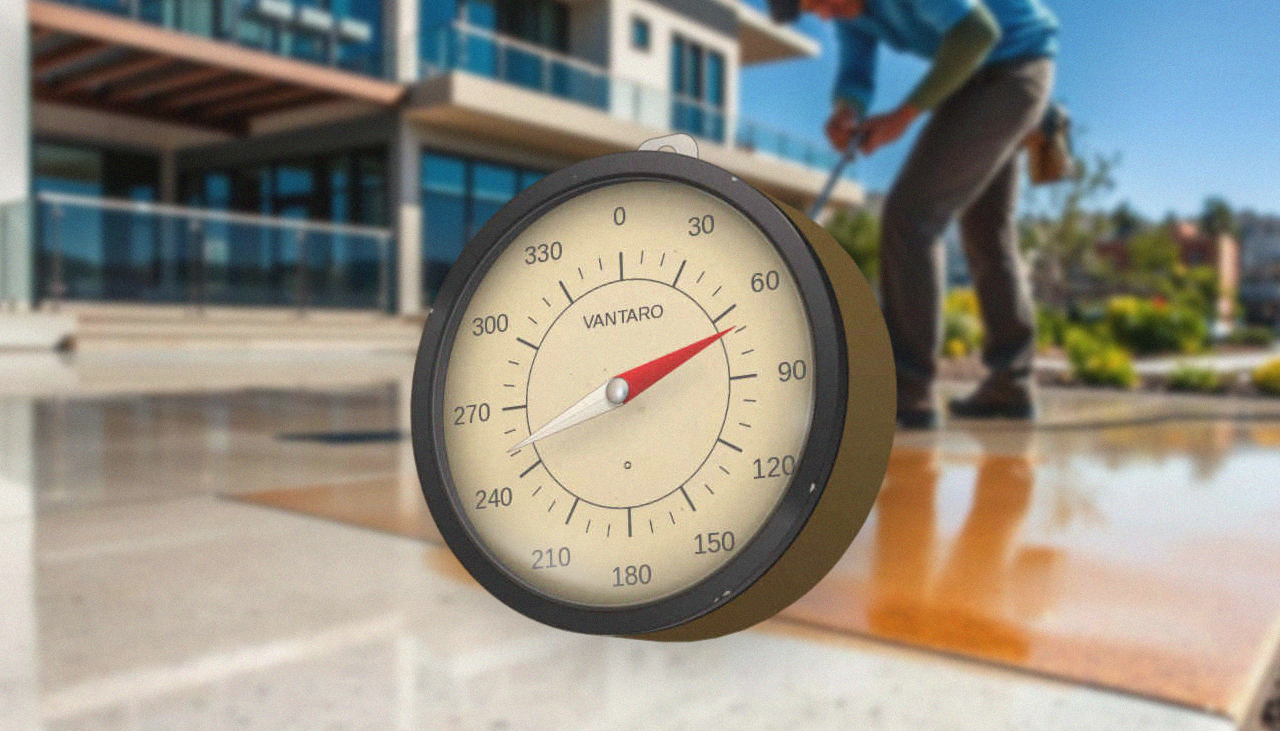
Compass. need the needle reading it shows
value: 70 °
